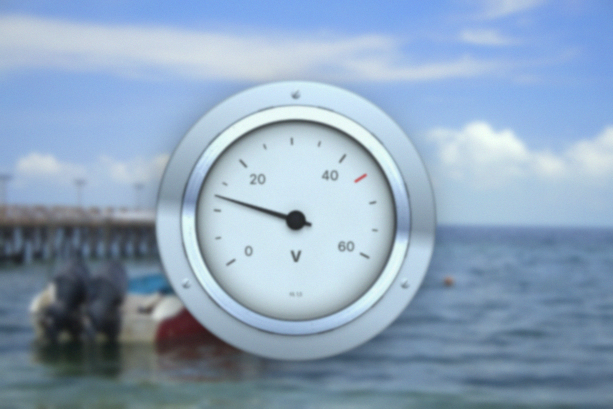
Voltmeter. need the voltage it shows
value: 12.5 V
